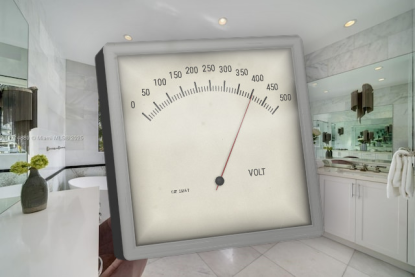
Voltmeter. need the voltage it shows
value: 400 V
